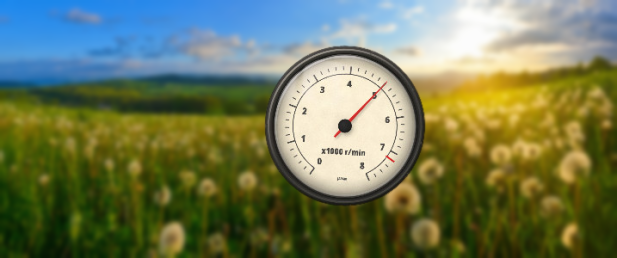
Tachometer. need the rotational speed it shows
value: 5000 rpm
